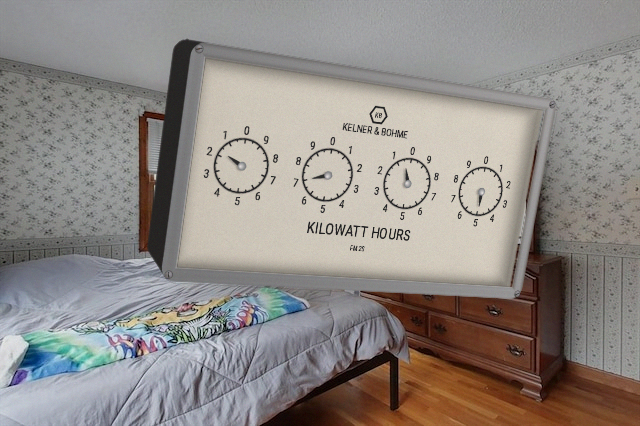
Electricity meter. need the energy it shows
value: 1705 kWh
